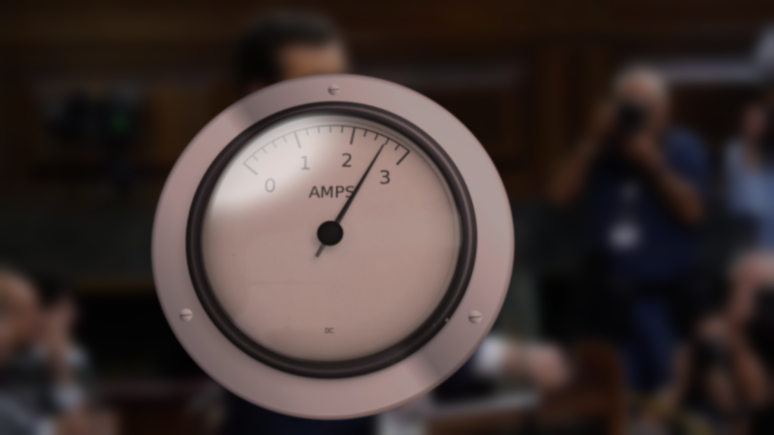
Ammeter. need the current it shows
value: 2.6 A
